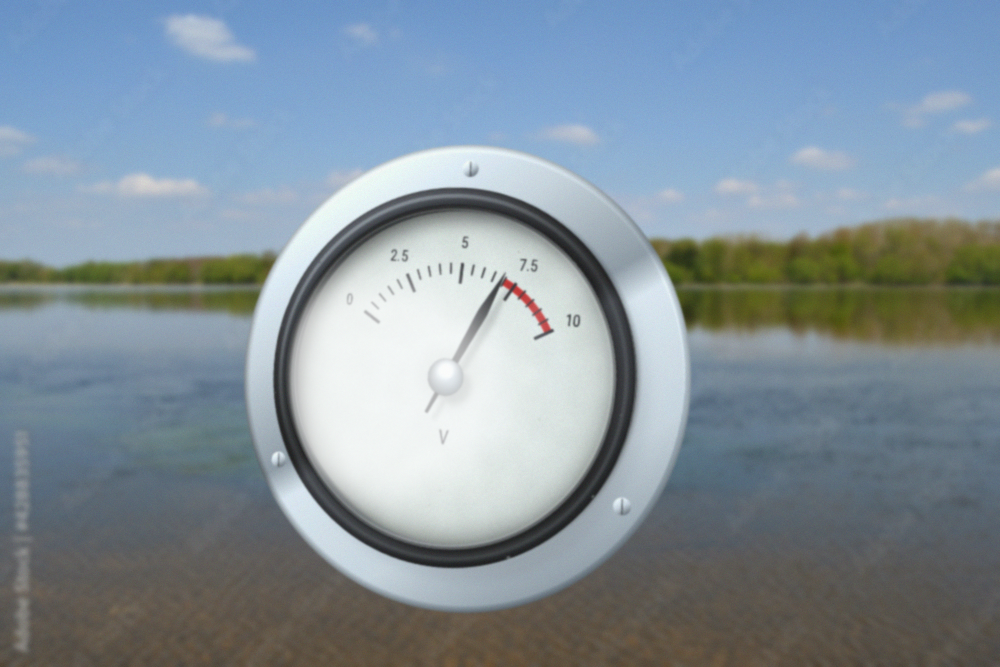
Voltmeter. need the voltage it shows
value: 7 V
